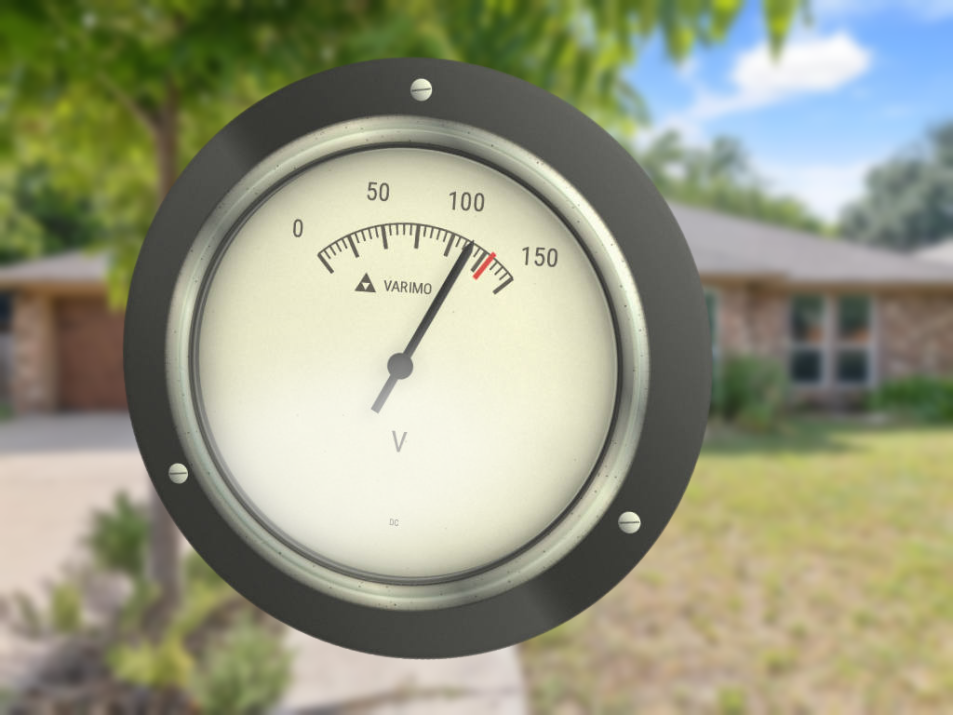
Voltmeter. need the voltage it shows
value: 115 V
